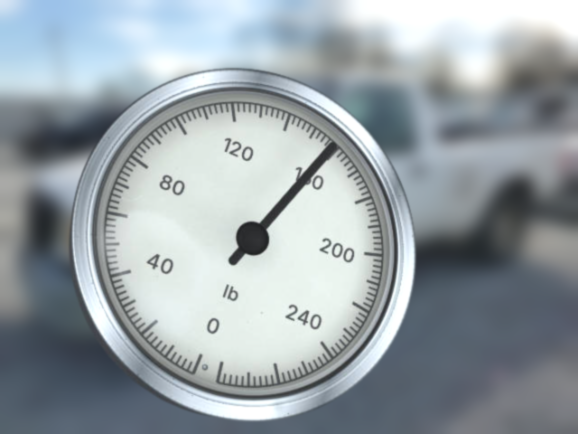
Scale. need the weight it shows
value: 158 lb
